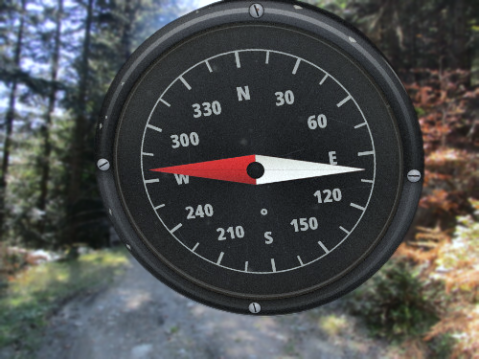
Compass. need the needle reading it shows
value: 277.5 °
